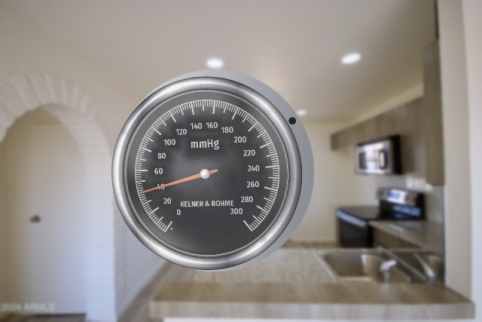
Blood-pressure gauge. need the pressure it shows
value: 40 mmHg
